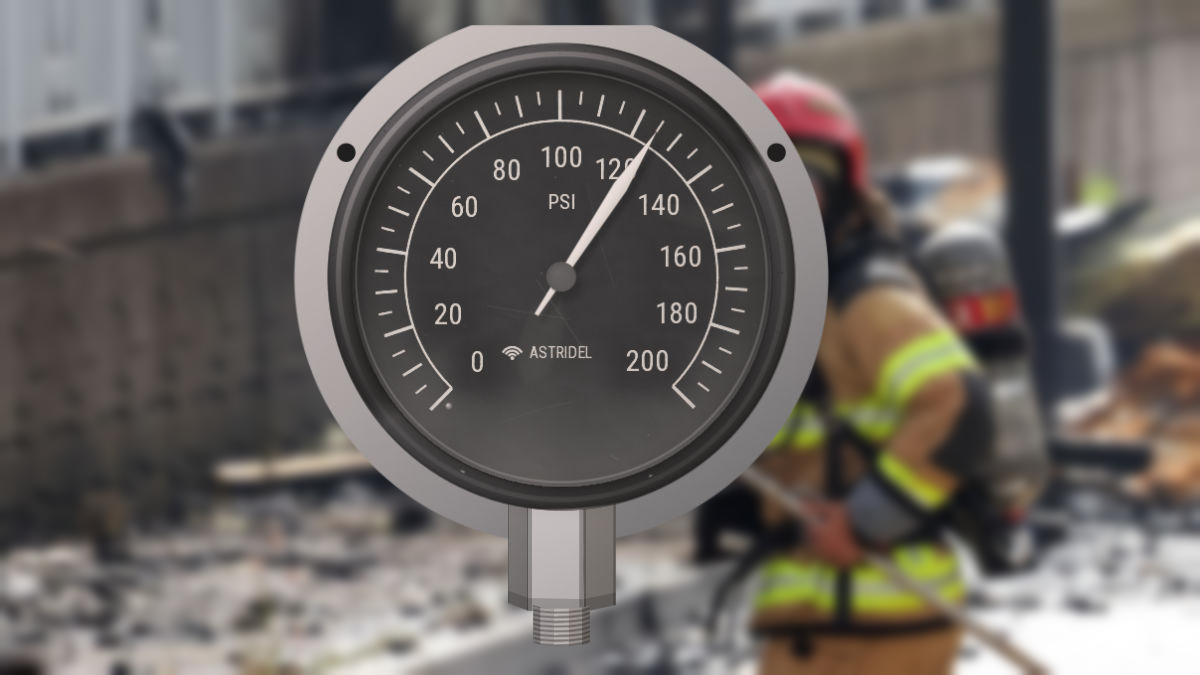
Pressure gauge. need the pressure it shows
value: 125 psi
